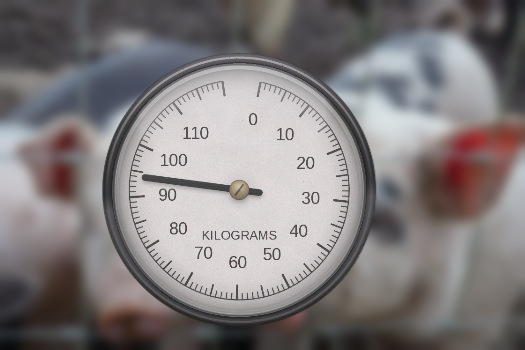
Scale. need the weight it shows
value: 94 kg
